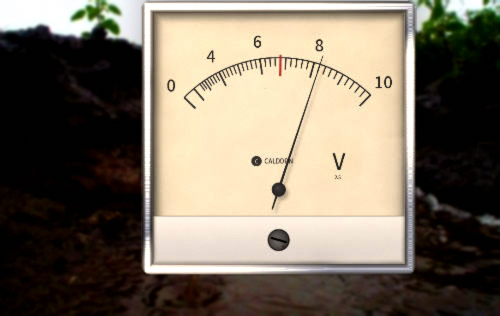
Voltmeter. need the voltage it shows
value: 8.2 V
